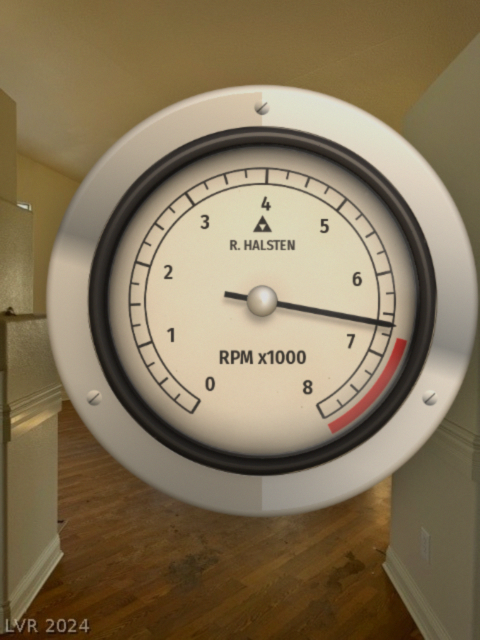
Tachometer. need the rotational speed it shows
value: 6625 rpm
